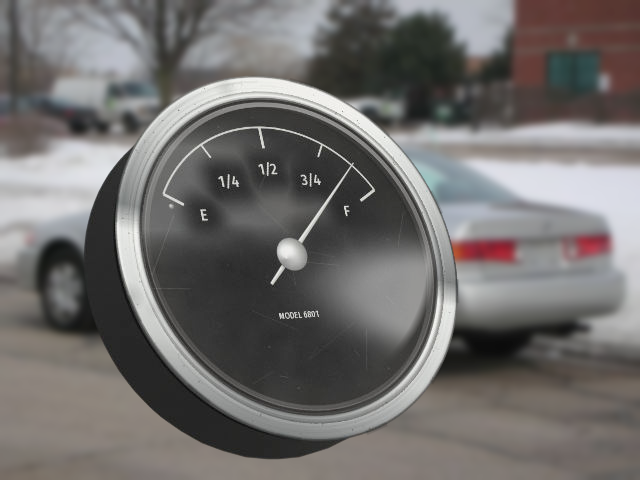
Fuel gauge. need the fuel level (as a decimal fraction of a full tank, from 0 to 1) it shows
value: 0.875
